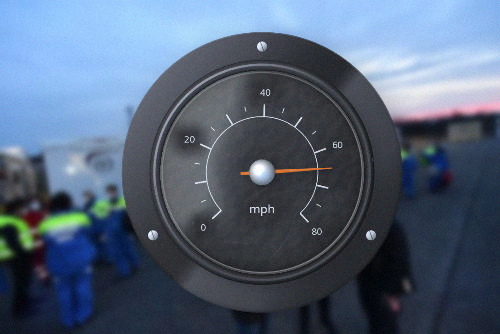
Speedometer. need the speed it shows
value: 65 mph
